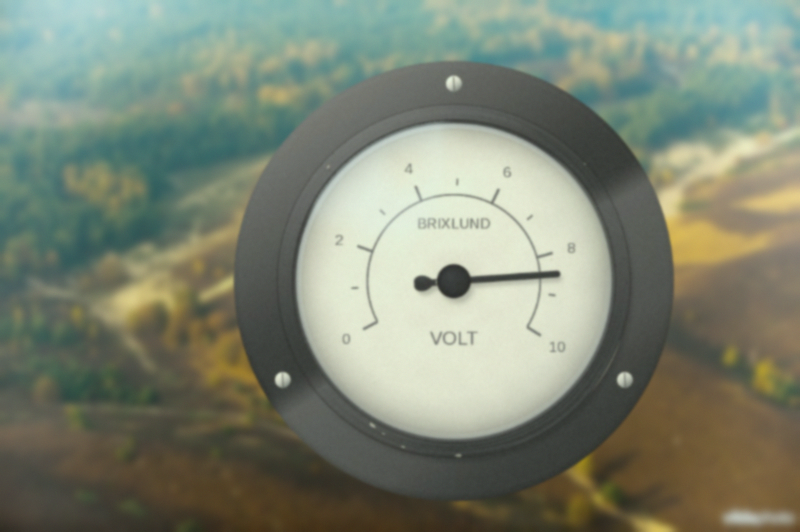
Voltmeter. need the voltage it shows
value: 8.5 V
